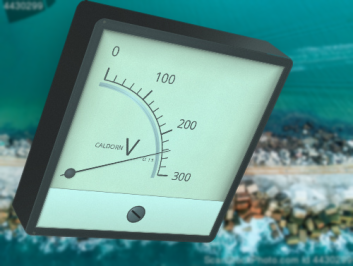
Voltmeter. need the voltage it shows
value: 240 V
